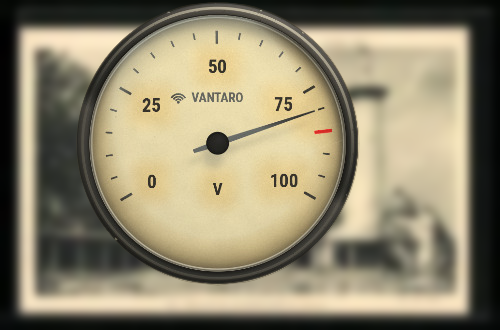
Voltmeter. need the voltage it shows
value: 80 V
